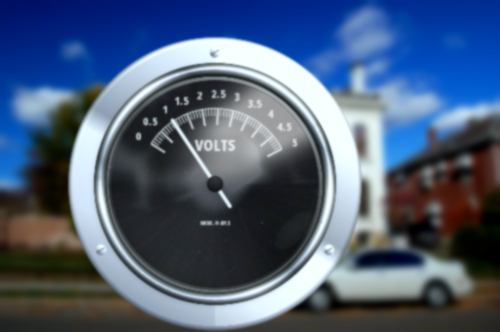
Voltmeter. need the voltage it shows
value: 1 V
